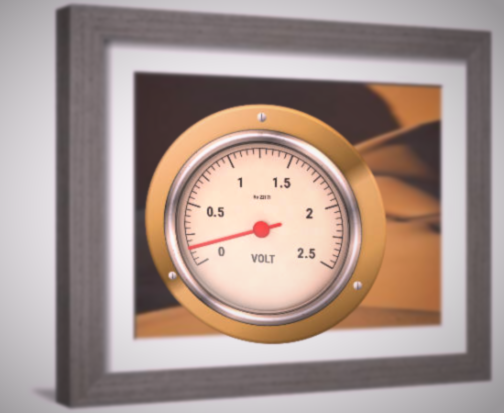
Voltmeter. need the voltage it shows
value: 0.15 V
